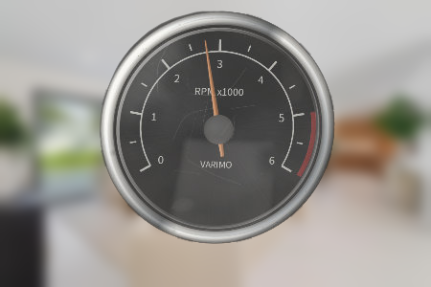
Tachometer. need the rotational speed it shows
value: 2750 rpm
